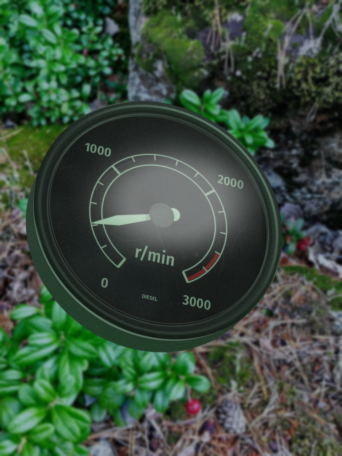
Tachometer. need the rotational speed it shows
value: 400 rpm
